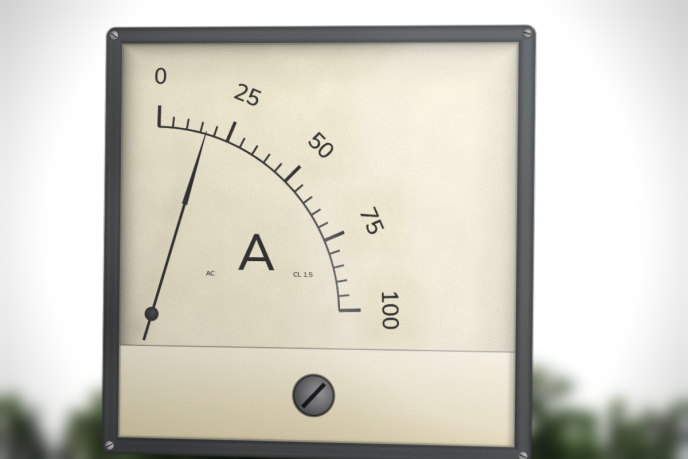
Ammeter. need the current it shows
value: 17.5 A
